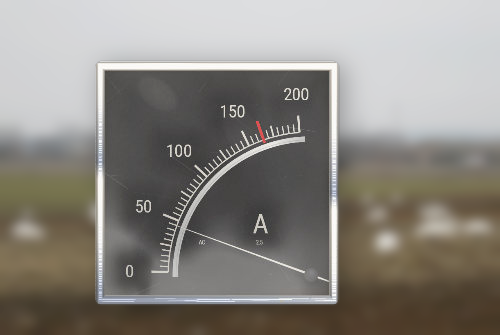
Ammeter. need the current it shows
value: 45 A
